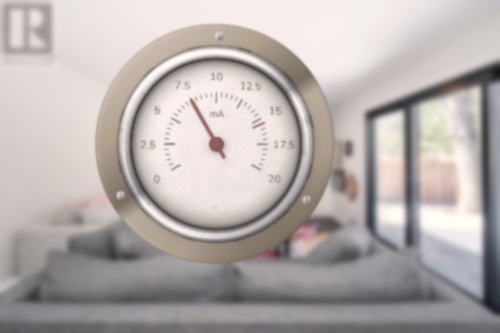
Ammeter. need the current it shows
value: 7.5 mA
